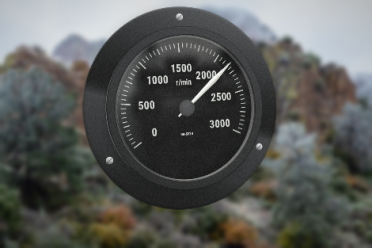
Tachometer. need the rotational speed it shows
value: 2150 rpm
